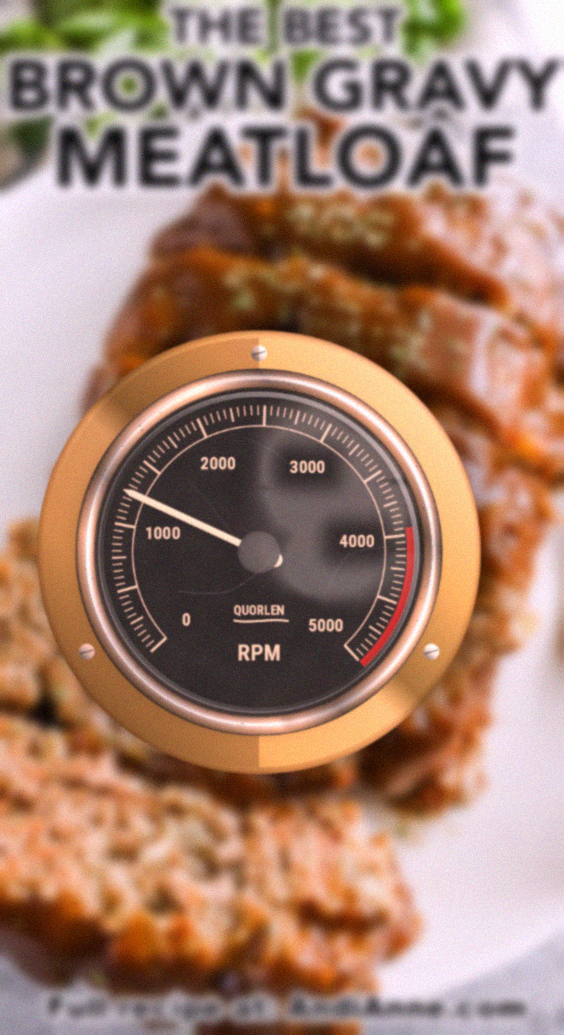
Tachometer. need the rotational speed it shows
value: 1250 rpm
